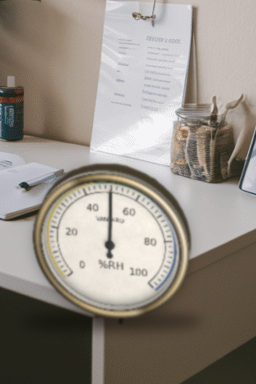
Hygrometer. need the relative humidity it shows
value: 50 %
